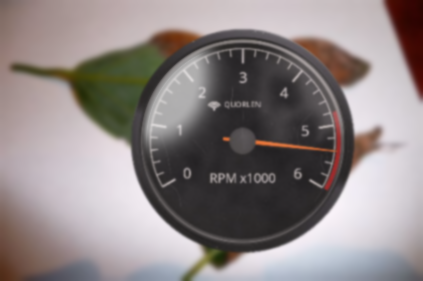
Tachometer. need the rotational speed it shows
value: 5400 rpm
